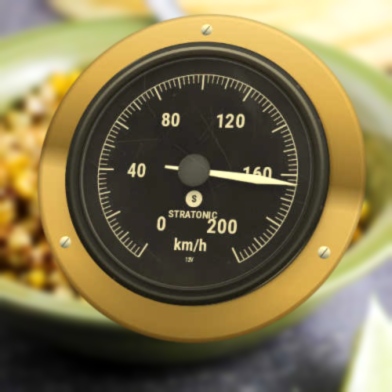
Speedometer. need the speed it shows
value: 164 km/h
